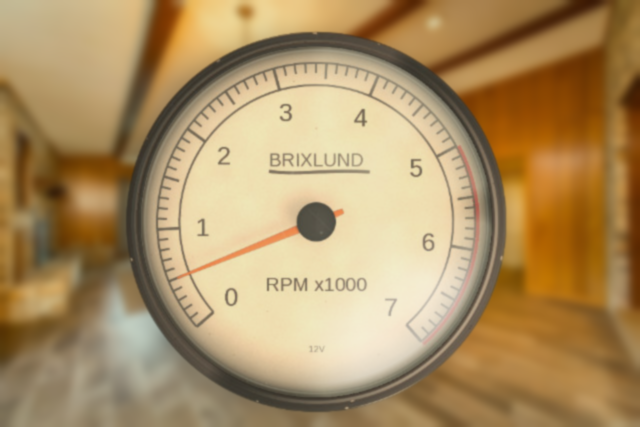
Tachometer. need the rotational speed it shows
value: 500 rpm
